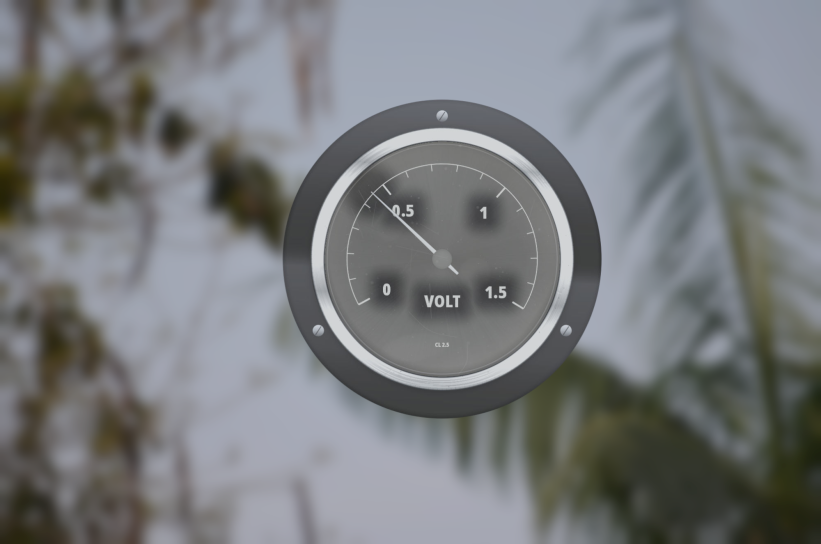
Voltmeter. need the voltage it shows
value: 0.45 V
